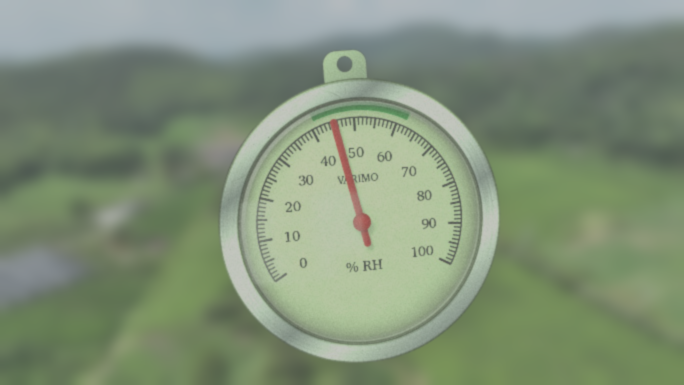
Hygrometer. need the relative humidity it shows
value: 45 %
